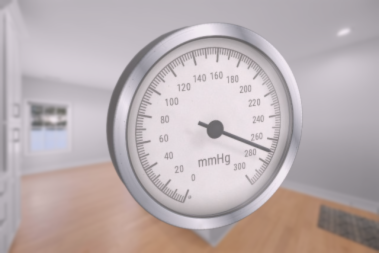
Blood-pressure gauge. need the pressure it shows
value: 270 mmHg
